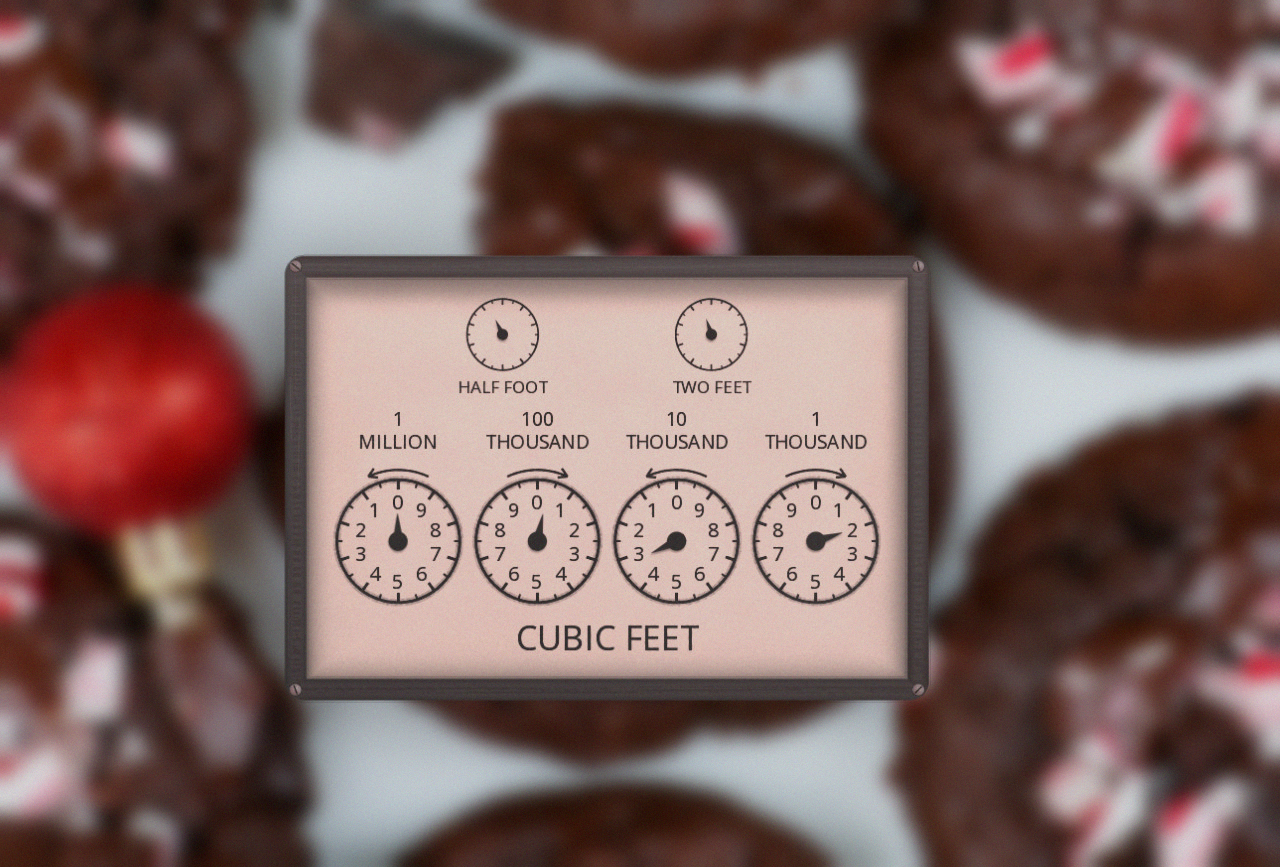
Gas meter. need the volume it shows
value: 3200 ft³
